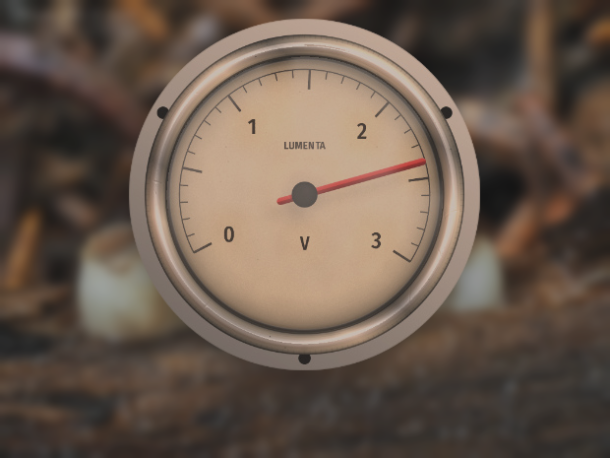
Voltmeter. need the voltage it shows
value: 2.4 V
